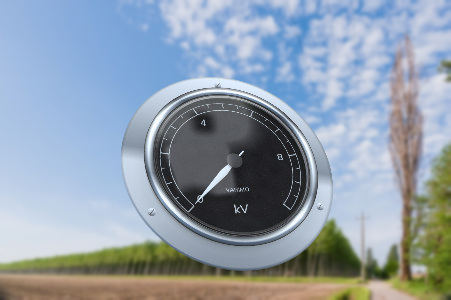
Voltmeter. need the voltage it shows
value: 0 kV
